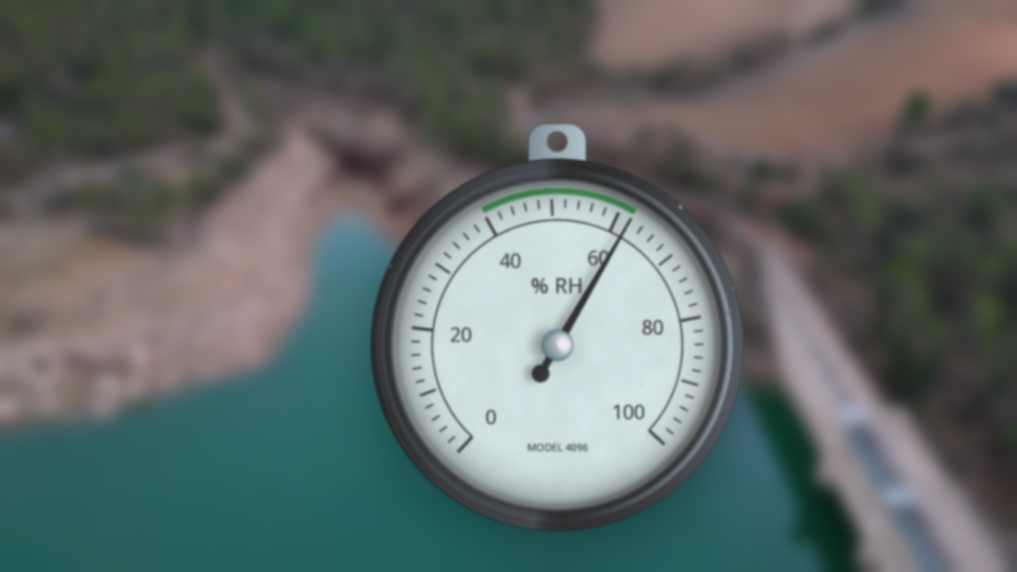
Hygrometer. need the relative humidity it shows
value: 62 %
